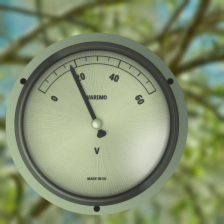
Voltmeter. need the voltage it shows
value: 17.5 V
